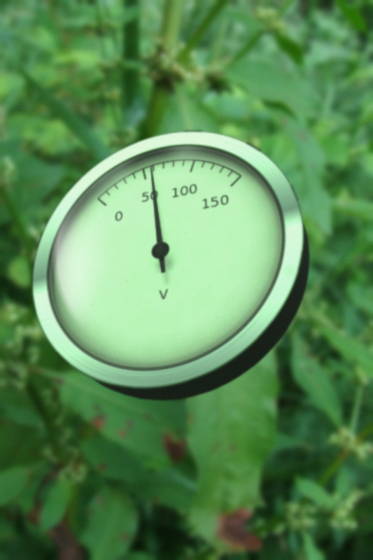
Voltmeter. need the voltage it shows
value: 60 V
